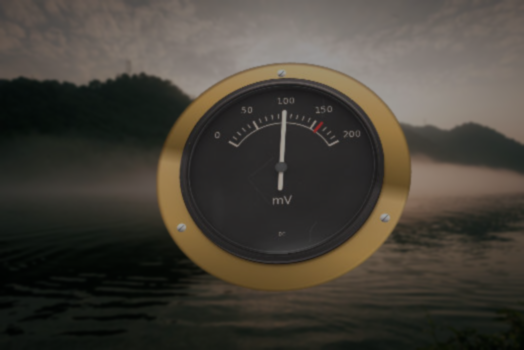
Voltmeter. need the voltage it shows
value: 100 mV
